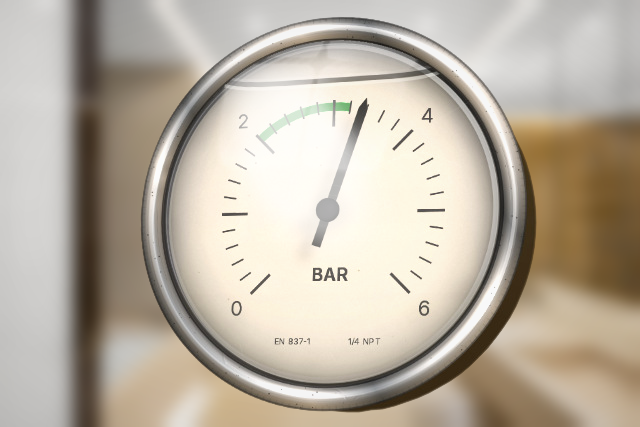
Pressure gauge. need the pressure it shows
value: 3.4 bar
